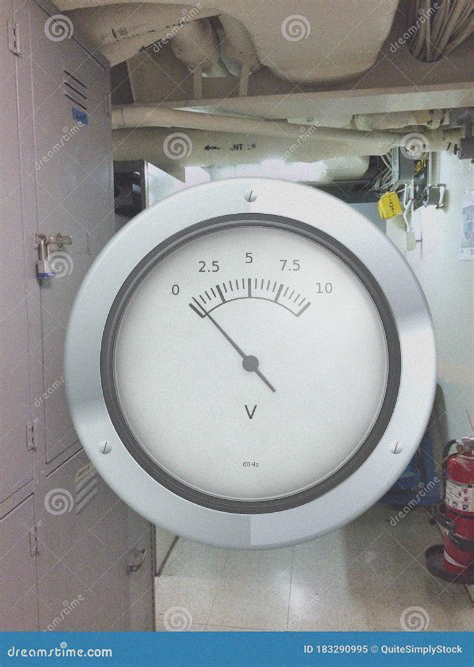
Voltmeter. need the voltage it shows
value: 0.5 V
